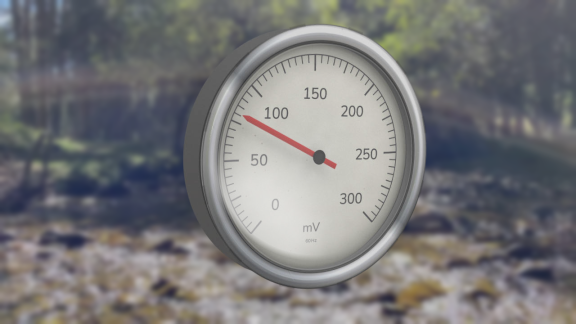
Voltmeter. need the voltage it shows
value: 80 mV
